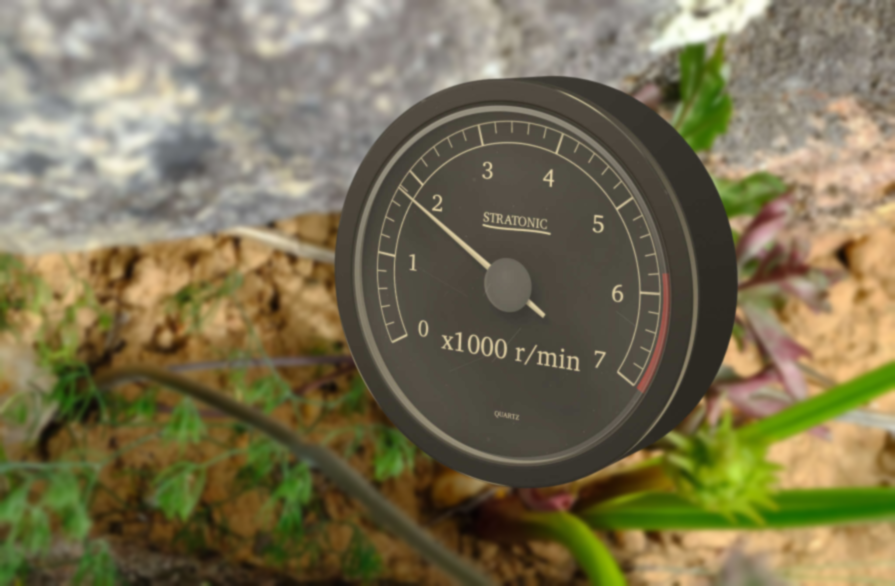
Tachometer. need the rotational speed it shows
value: 1800 rpm
